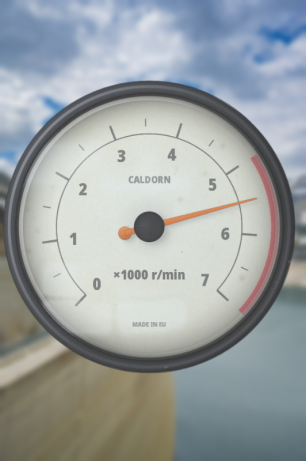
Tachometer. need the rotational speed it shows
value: 5500 rpm
